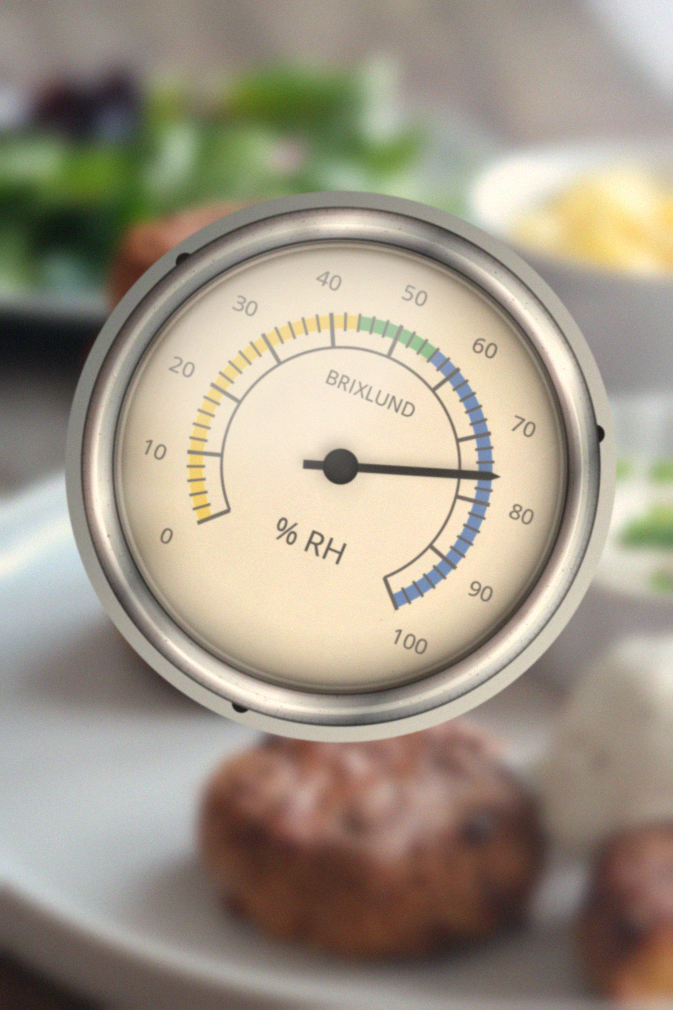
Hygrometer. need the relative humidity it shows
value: 76 %
